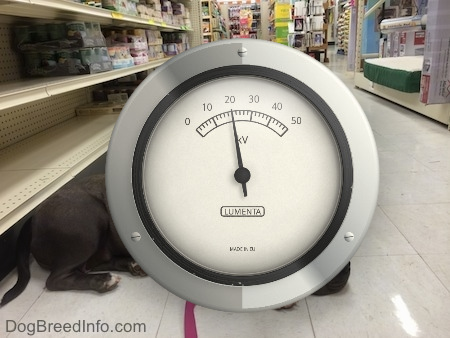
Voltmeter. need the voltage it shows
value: 20 kV
